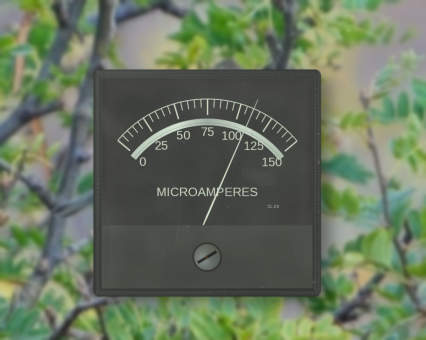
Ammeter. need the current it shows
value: 110 µA
